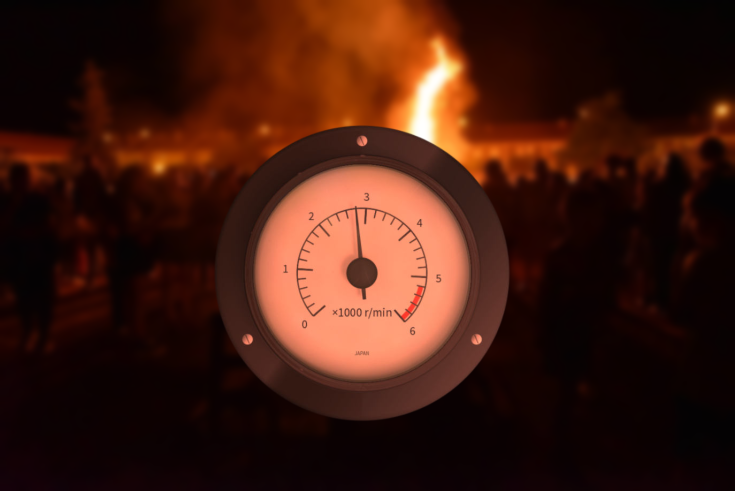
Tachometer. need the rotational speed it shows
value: 2800 rpm
